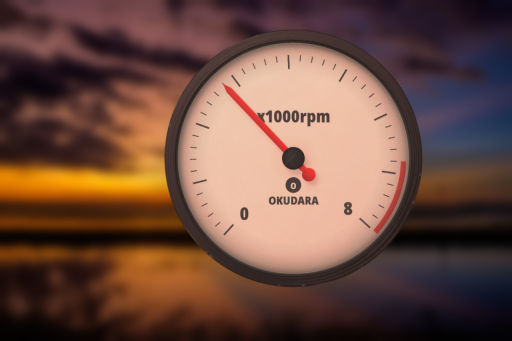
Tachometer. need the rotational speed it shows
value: 2800 rpm
